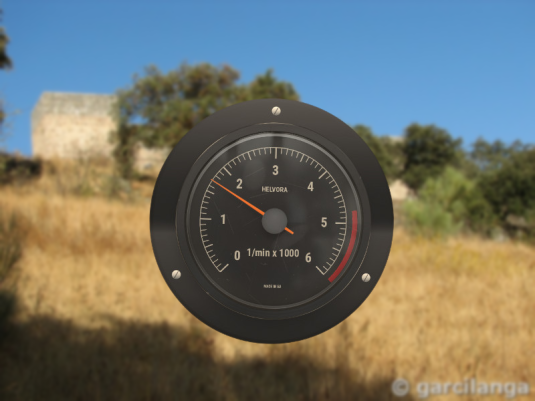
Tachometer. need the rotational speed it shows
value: 1700 rpm
